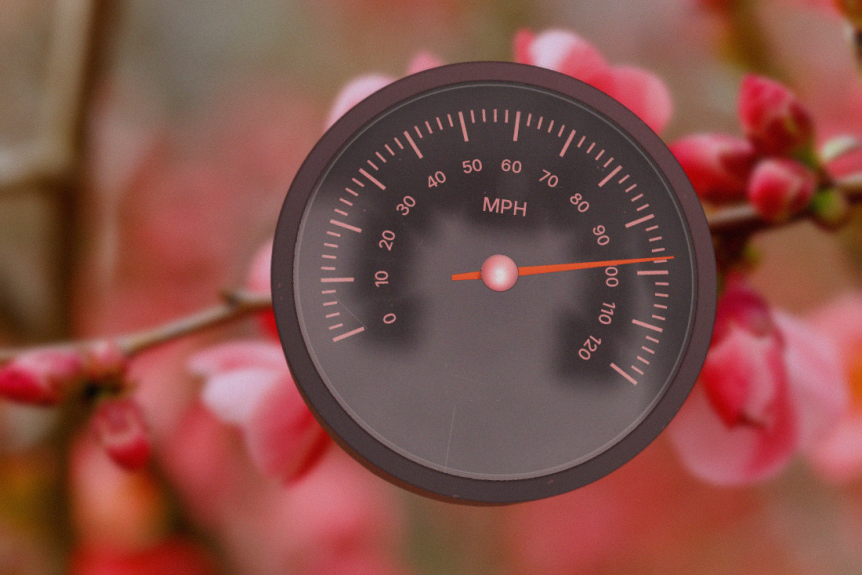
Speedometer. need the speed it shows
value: 98 mph
